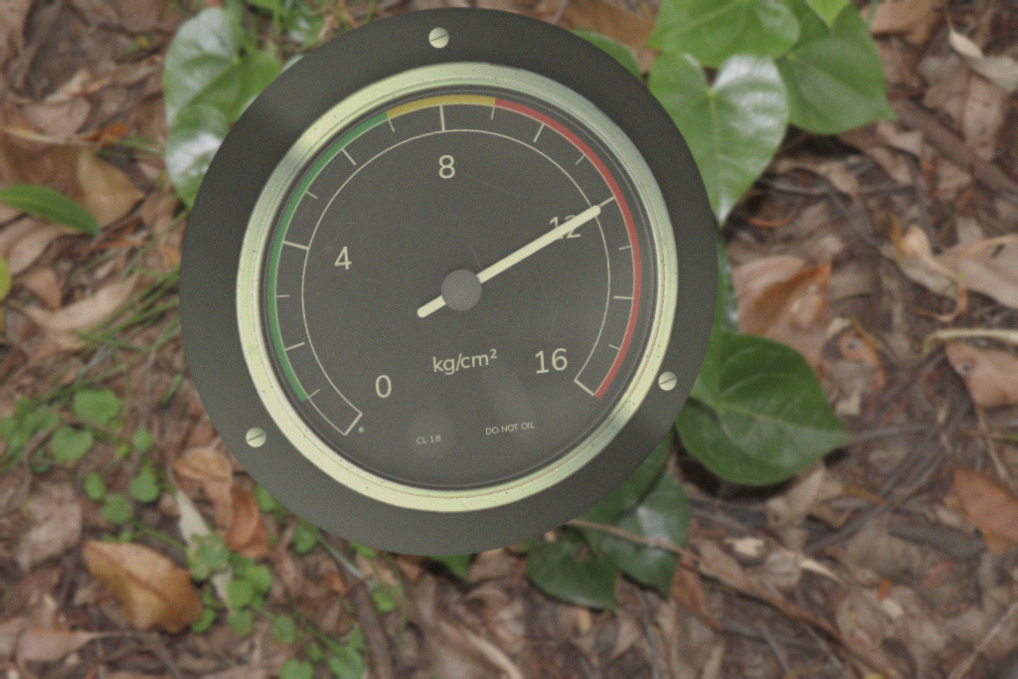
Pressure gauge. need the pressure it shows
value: 12 kg/cm²
